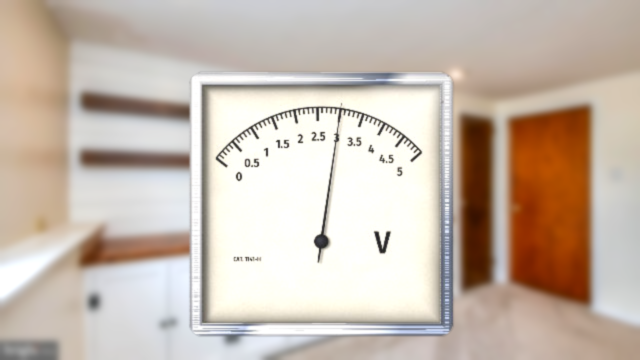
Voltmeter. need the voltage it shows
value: 3 V
